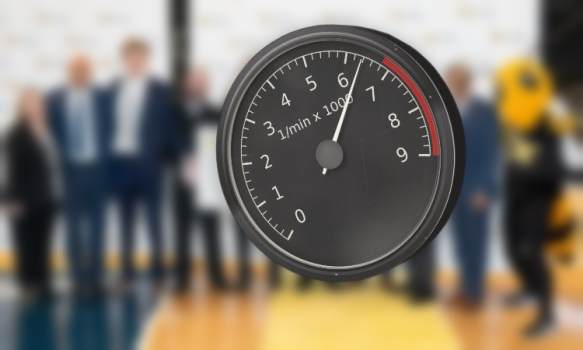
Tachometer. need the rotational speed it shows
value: 6400 rpm
